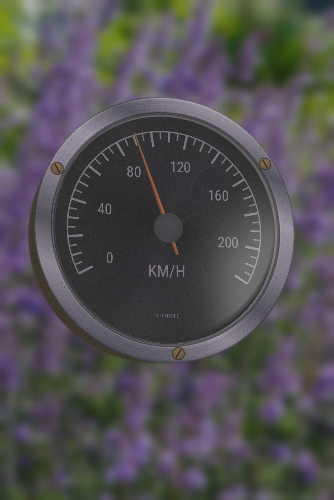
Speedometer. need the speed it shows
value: 90 km/h
